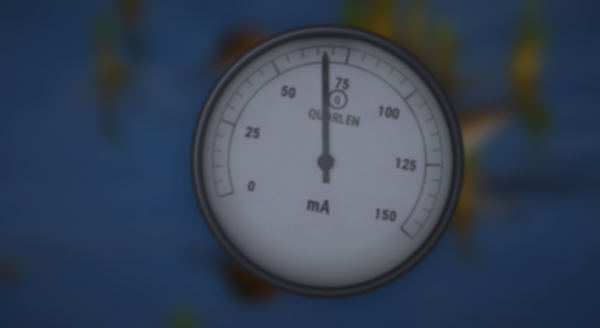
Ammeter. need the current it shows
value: 67.5 mA
